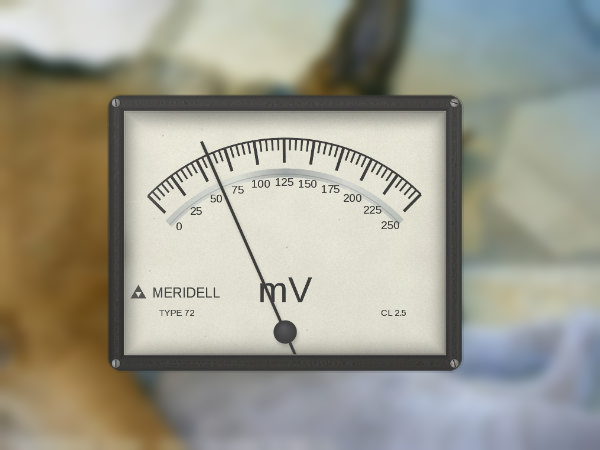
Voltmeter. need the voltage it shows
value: 60 mV
